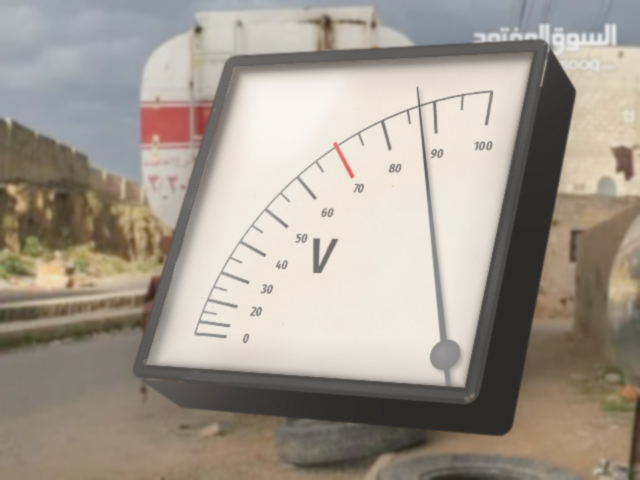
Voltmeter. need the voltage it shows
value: 87.5 V
